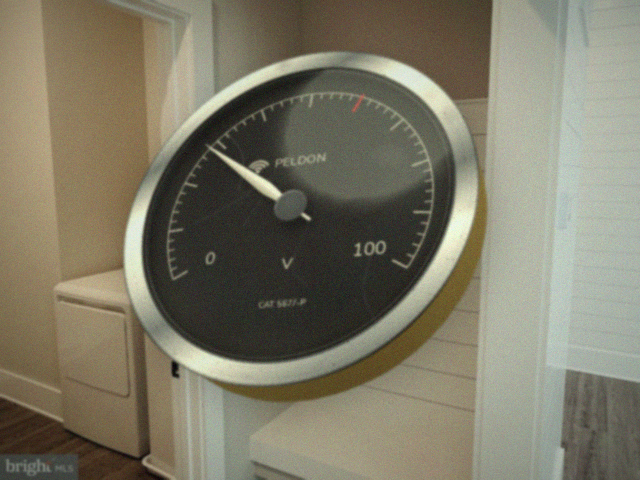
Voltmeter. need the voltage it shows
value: 28 V
